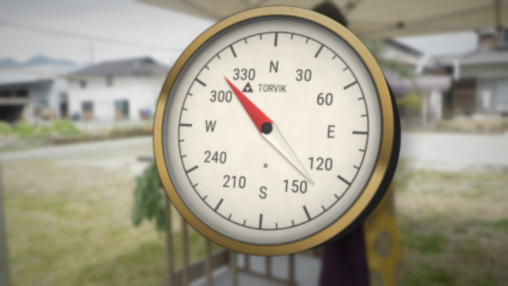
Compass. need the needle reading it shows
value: 315 °
